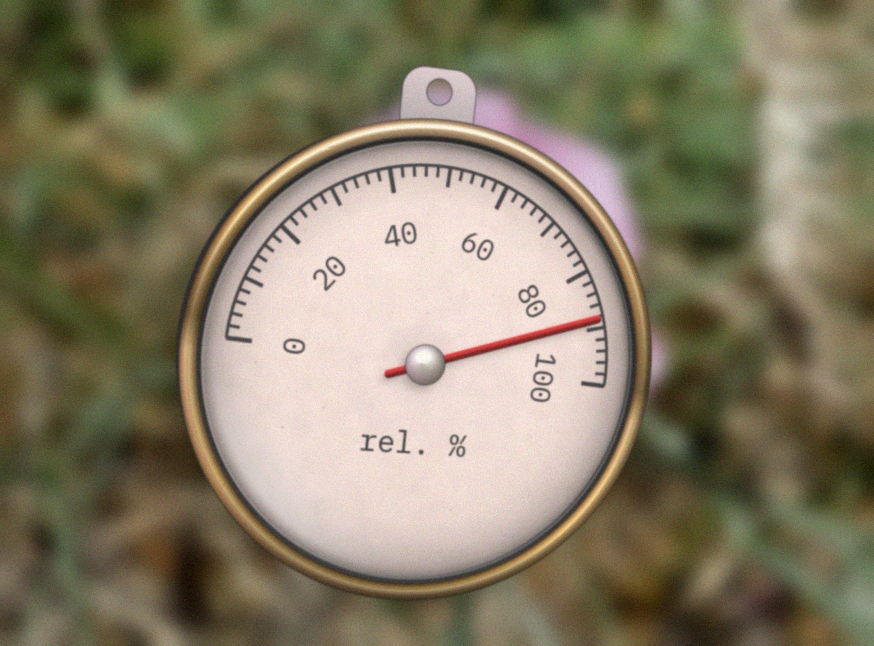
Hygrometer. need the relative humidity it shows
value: 88 %
